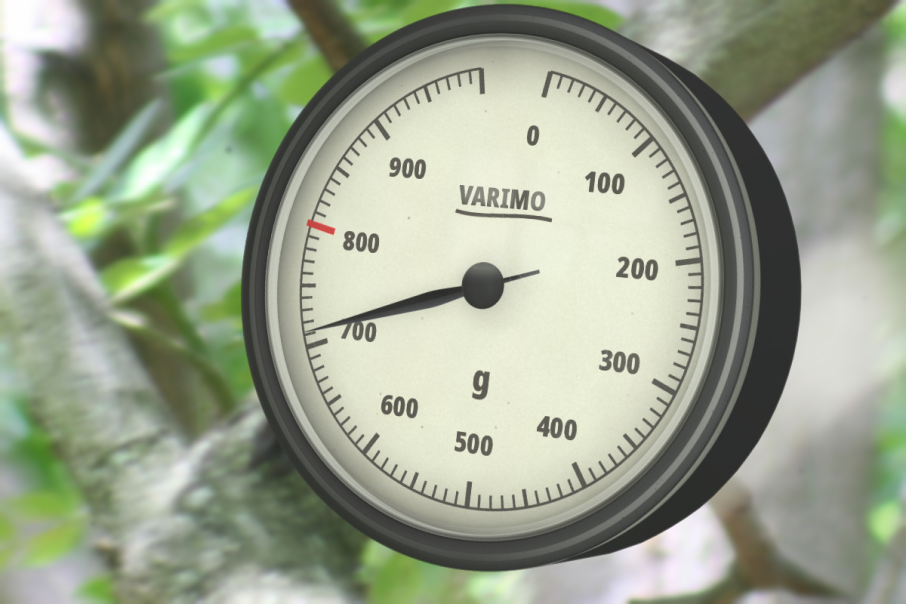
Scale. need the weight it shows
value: 710 g
